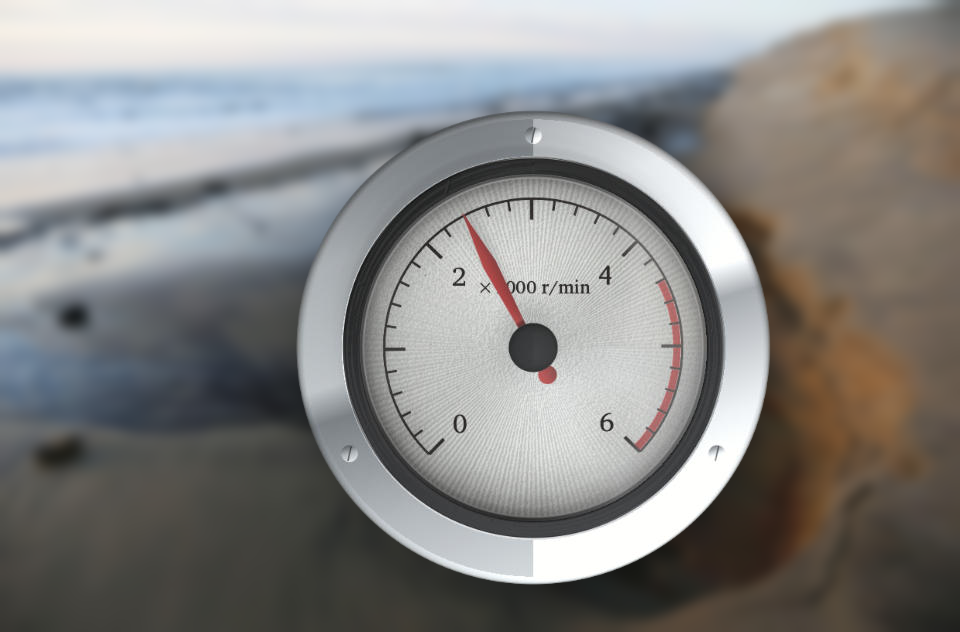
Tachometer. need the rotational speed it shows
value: 2400 rpm
